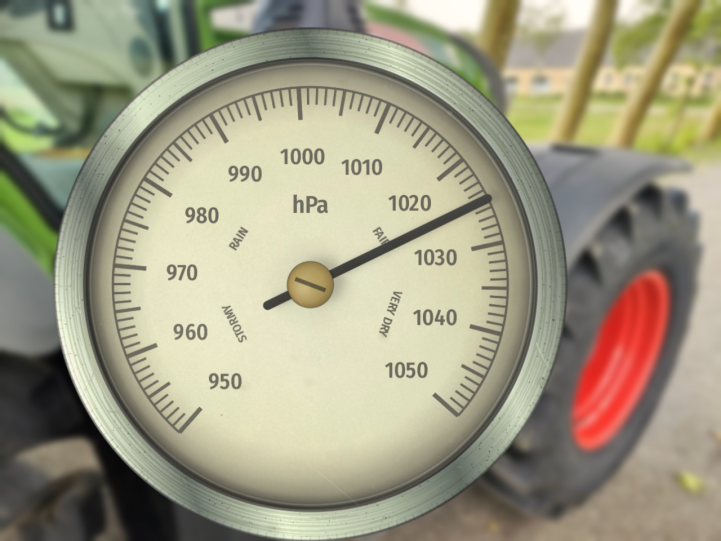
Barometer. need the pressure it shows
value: 1025 hPa
